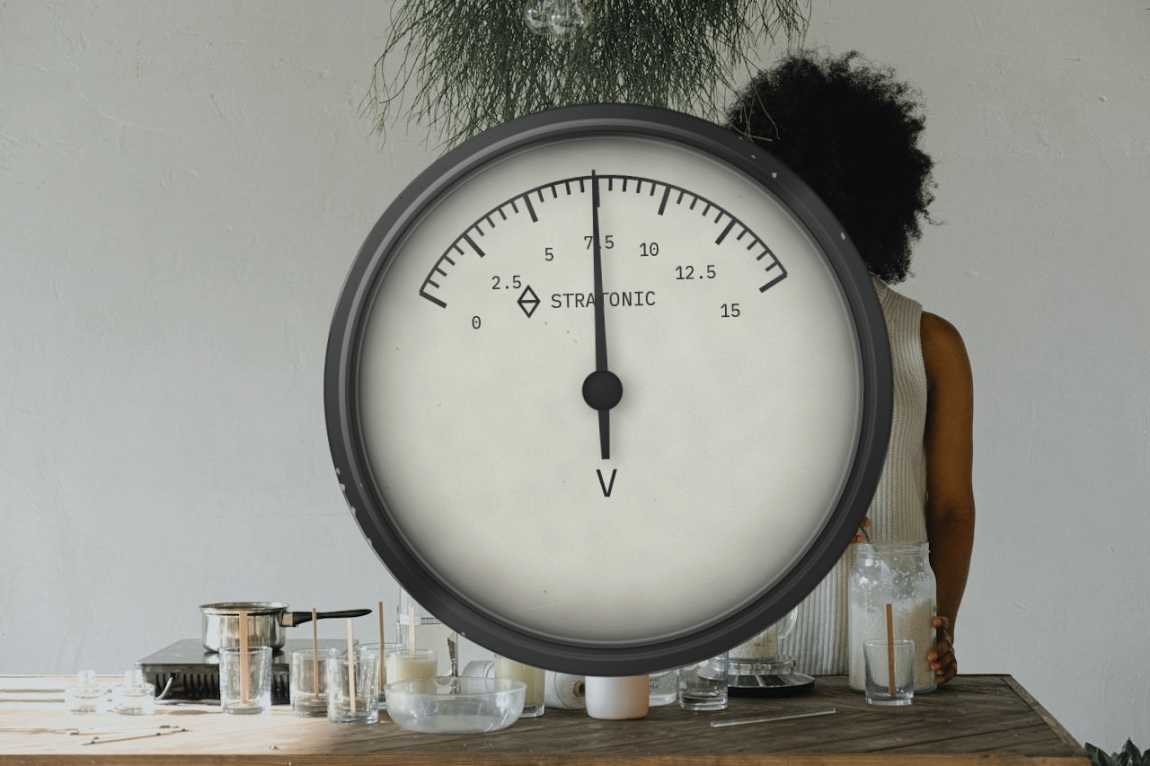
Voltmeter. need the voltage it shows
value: 7.5 V
